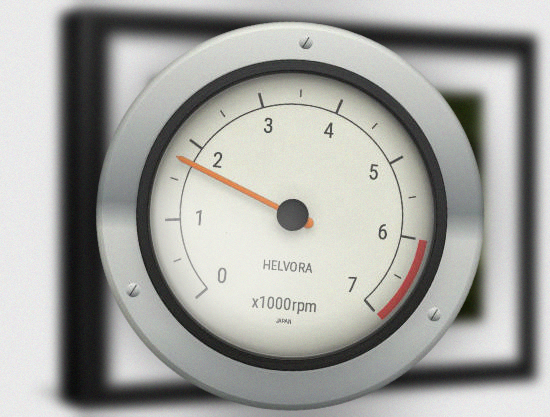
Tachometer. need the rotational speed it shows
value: 1750 rpm
